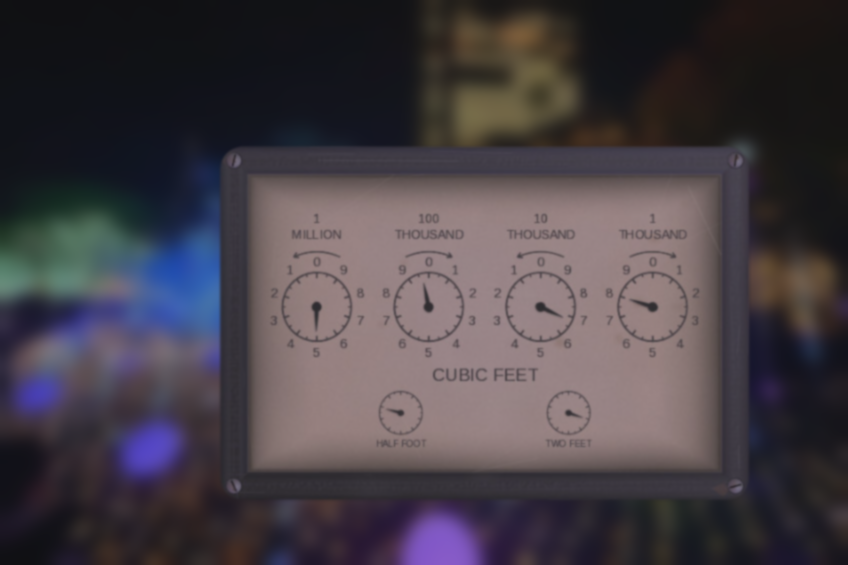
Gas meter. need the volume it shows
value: 496800 ft³
